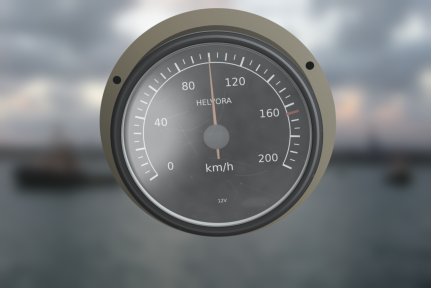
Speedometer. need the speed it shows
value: 100 km/h
